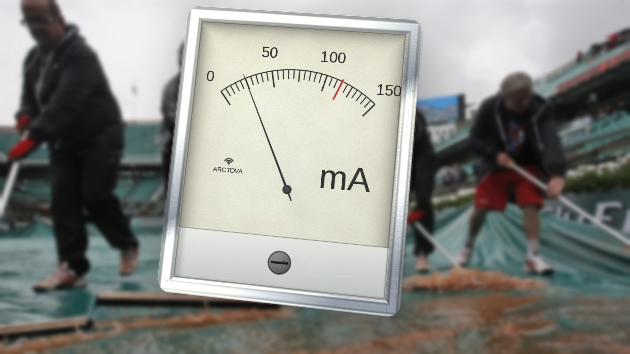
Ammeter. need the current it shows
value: 25 mA
